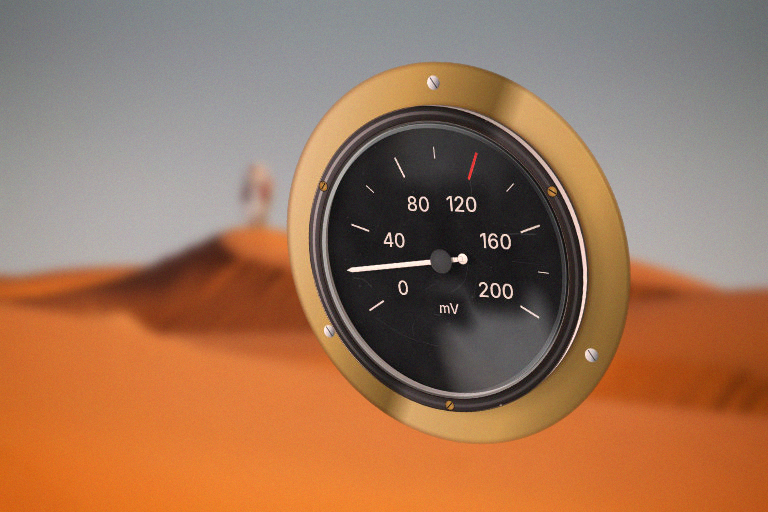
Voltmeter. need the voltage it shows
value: 20 mV
